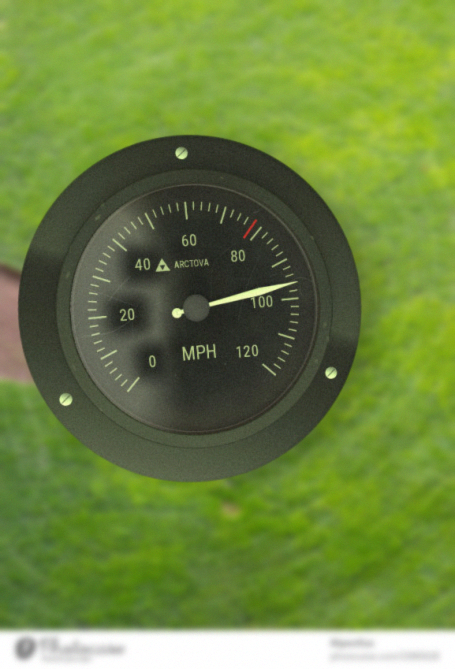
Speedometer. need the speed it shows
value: 96 mph
